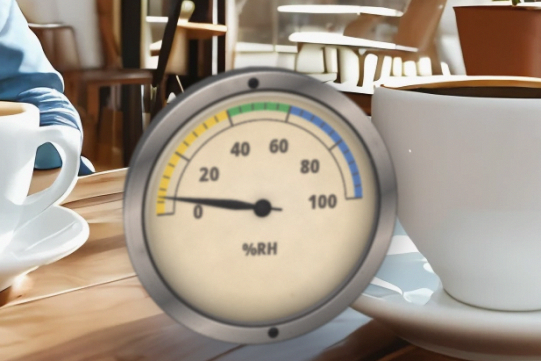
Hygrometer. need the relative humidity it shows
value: 6 %
